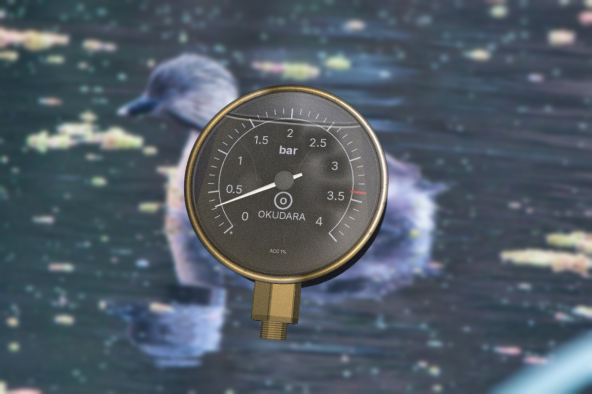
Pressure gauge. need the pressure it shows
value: 0.3 bar
